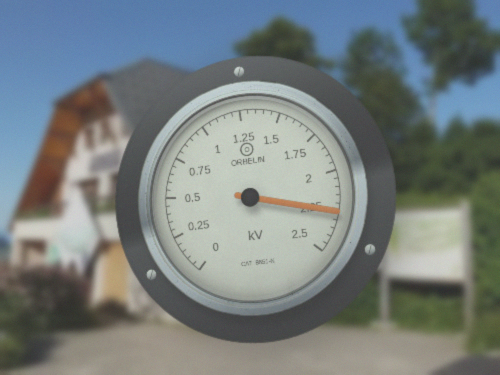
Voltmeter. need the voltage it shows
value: 2.25 kV
